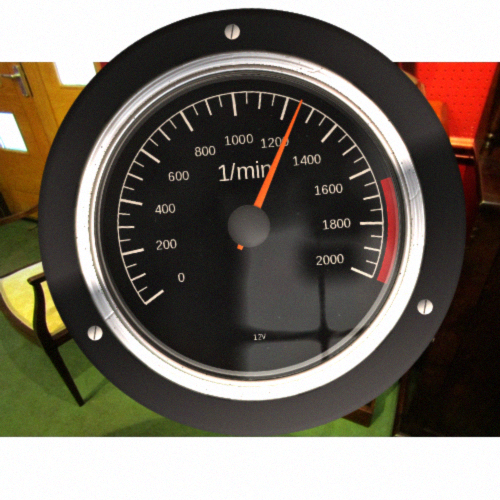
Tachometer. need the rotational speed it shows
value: 1250 rpm
